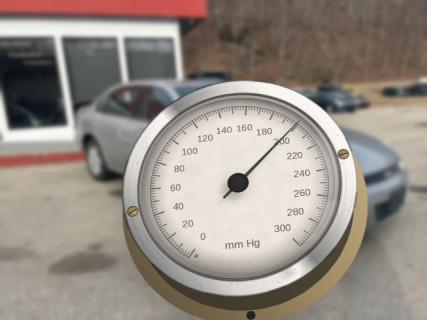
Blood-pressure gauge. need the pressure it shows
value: 200 mmHg
